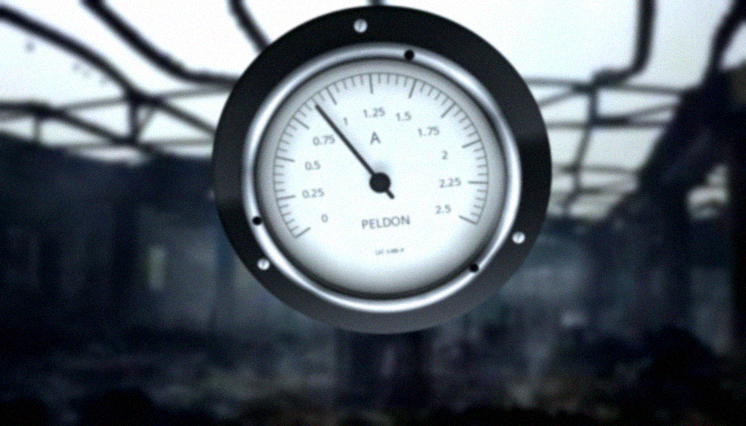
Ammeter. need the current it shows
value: 0.9 A
